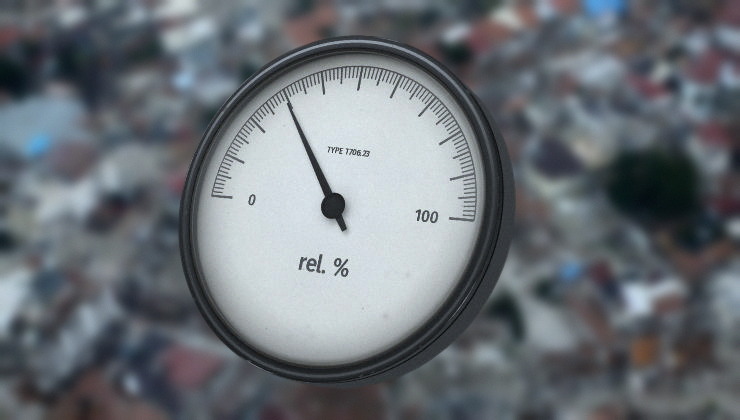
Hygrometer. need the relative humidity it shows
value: 30 %
